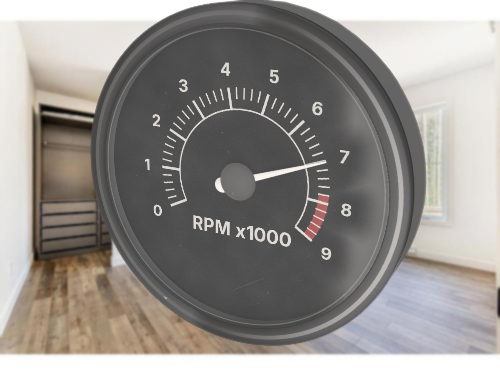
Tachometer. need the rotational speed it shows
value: 7000 rpm
